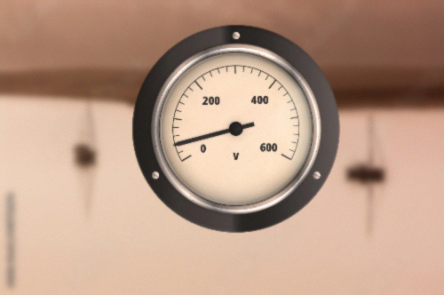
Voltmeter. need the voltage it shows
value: 40 V
